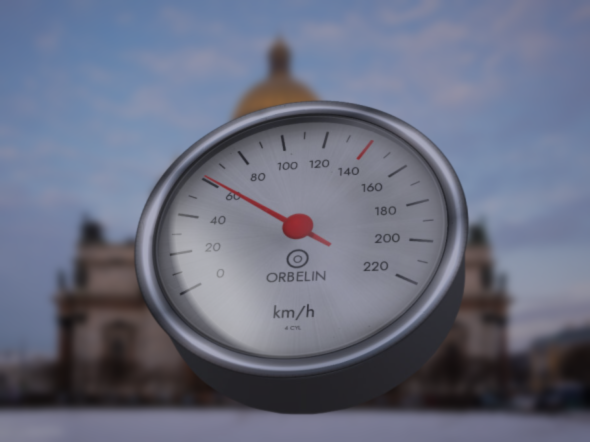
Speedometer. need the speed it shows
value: 60 km/h
